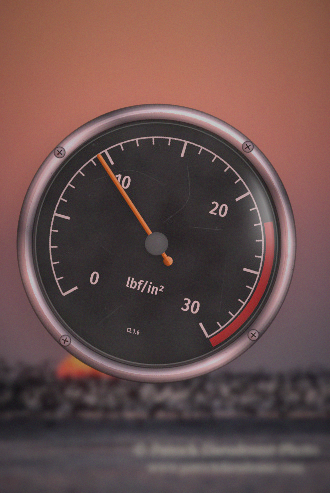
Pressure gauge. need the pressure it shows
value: 9.5 psi
